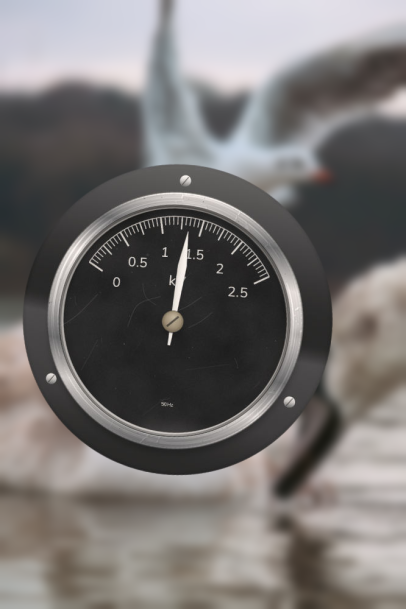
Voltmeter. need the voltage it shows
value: 1.35 kV
